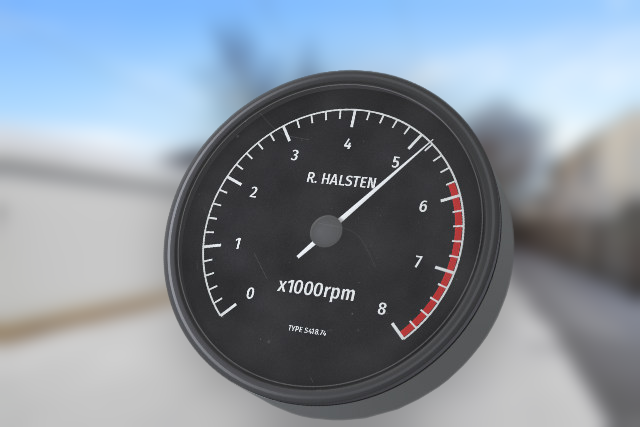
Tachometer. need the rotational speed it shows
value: 5200 rpm
